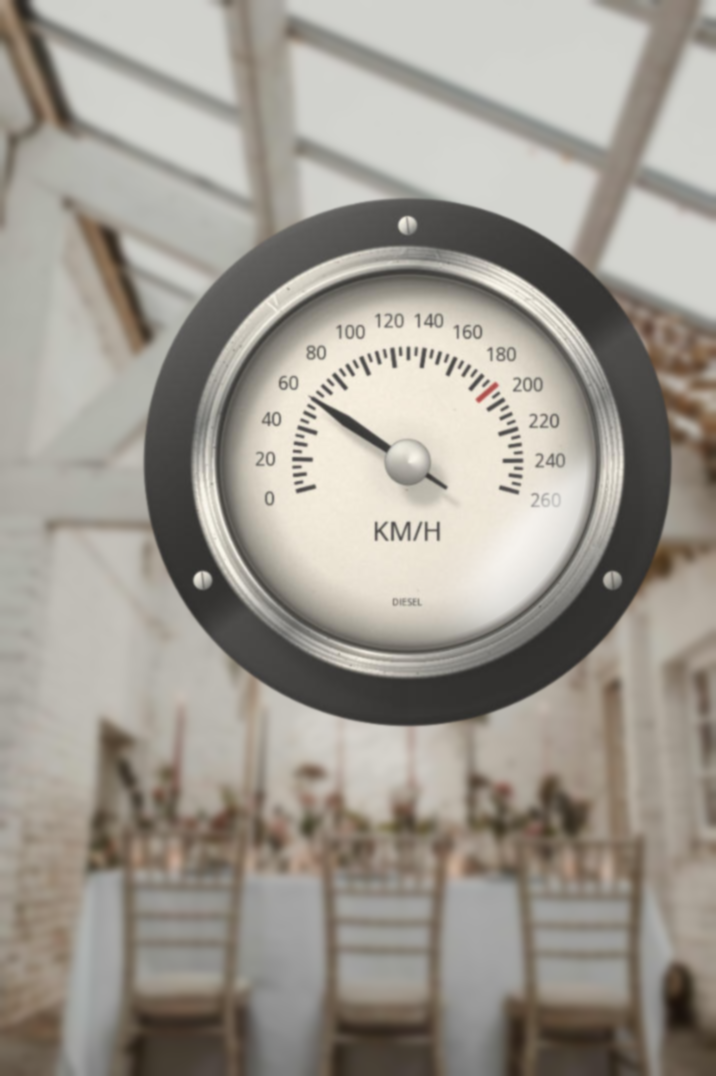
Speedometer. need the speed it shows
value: 60 km/h
